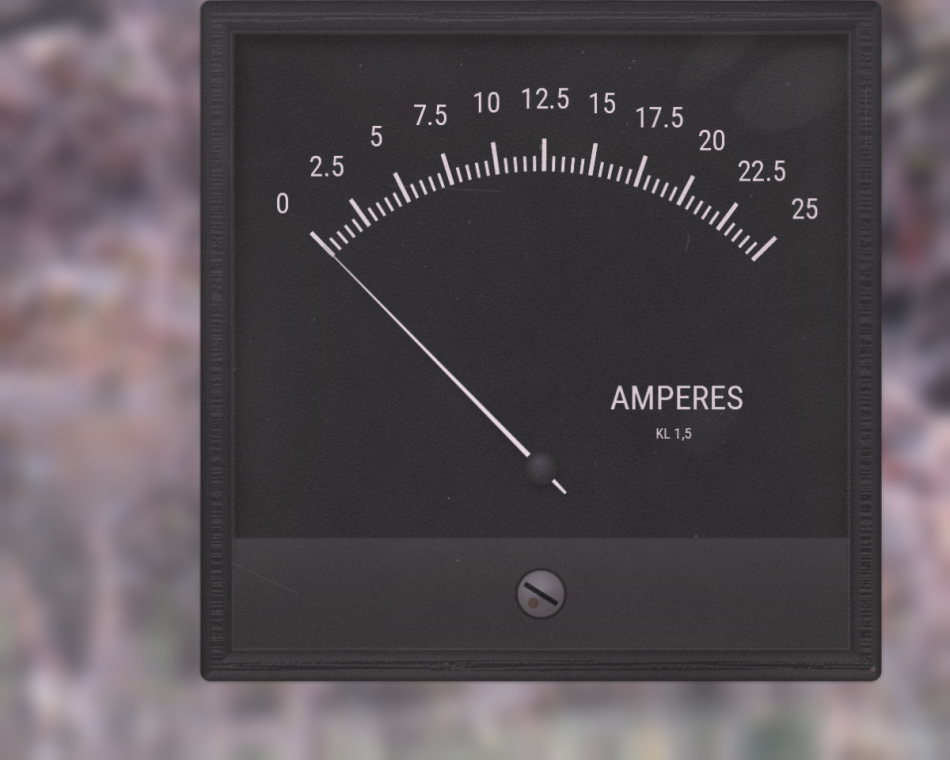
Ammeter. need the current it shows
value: 0 A
